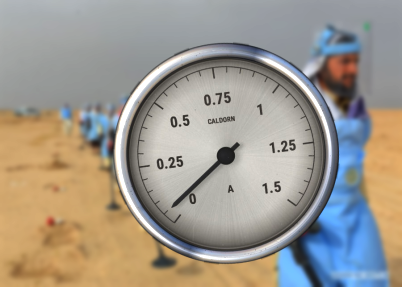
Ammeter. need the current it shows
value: 0.05 A
